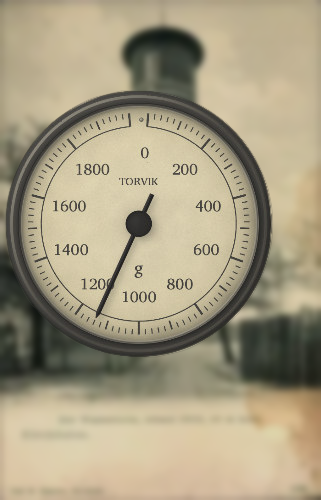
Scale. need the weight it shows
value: 1140 g
